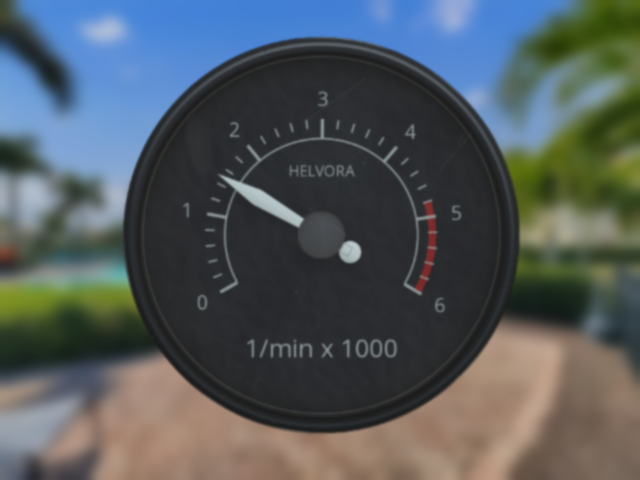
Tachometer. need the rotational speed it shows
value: 1500 rpm
